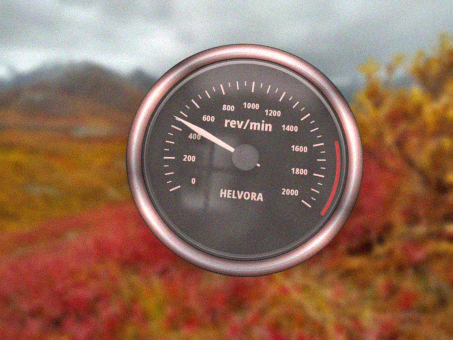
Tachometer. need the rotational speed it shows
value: 450 rpm
